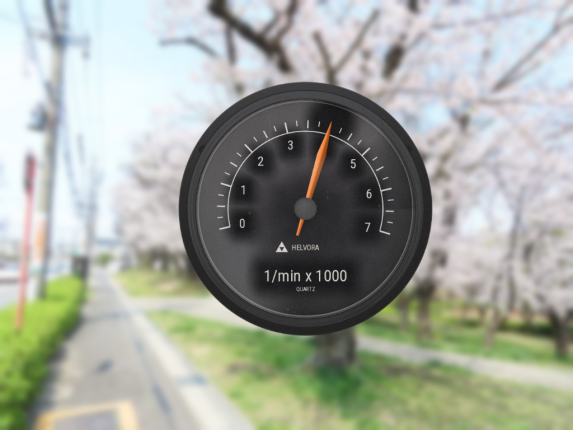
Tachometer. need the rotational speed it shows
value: 4000 rpm
